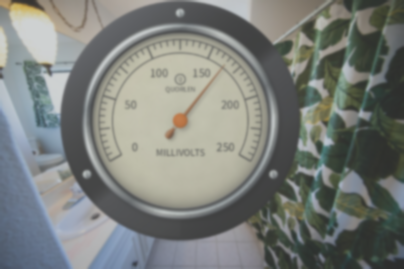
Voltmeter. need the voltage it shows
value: 165 mV
